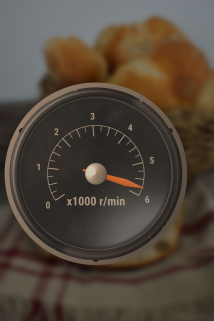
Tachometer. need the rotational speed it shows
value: 5750 rpm
